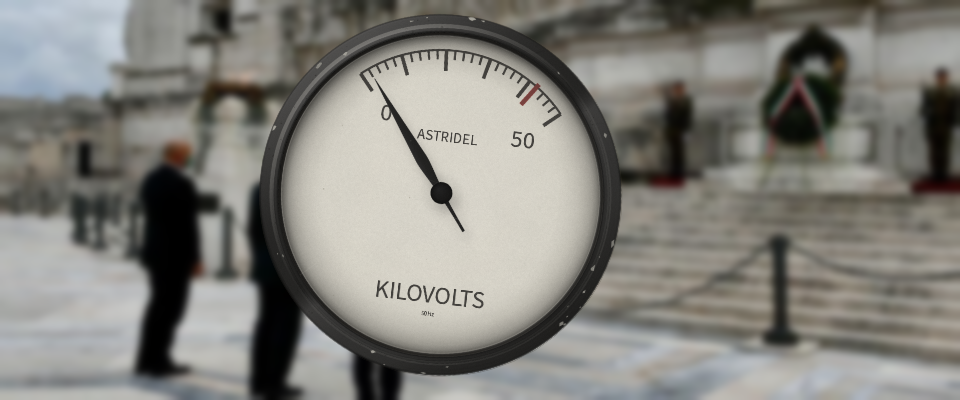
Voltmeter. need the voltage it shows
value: 2 kV
